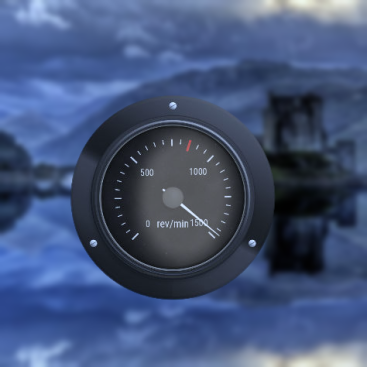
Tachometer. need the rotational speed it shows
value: 1475 rpm
